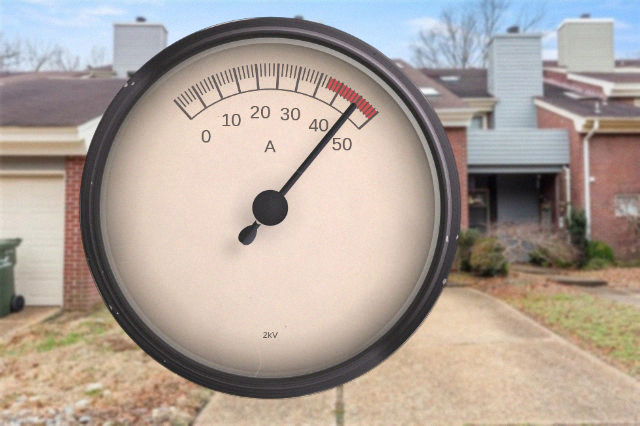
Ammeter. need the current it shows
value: 45 A
